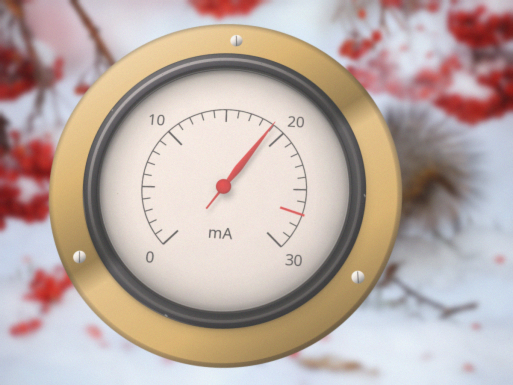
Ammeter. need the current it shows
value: 19 mA
